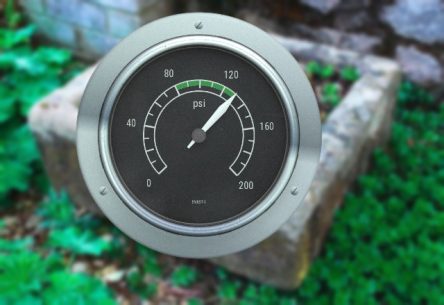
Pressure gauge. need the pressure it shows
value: 130 psi
